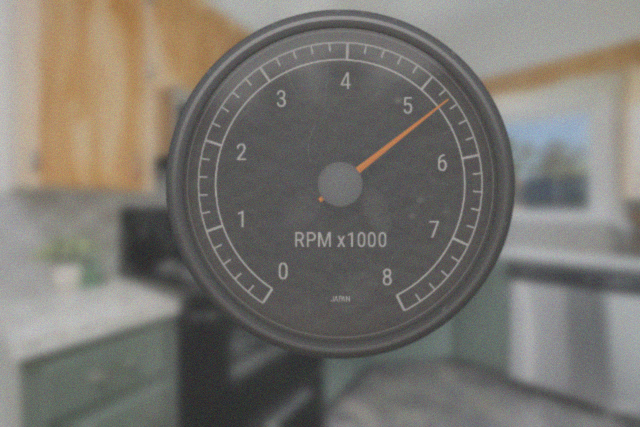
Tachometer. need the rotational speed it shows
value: 5300 rpm
